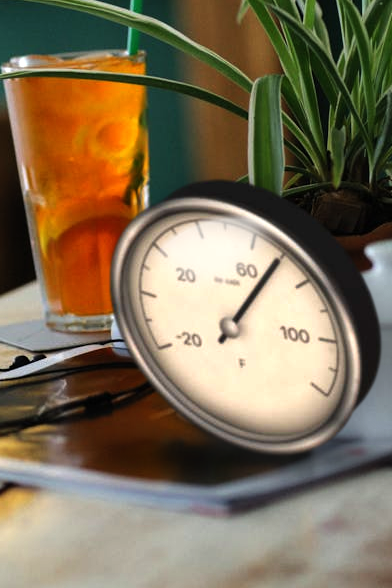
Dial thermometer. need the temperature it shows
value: 70 °F
